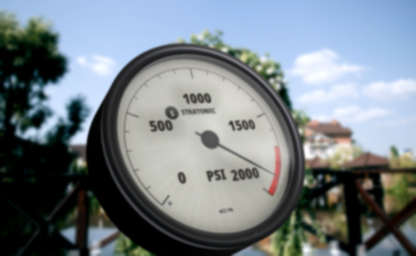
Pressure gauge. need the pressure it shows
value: 1900 psi
